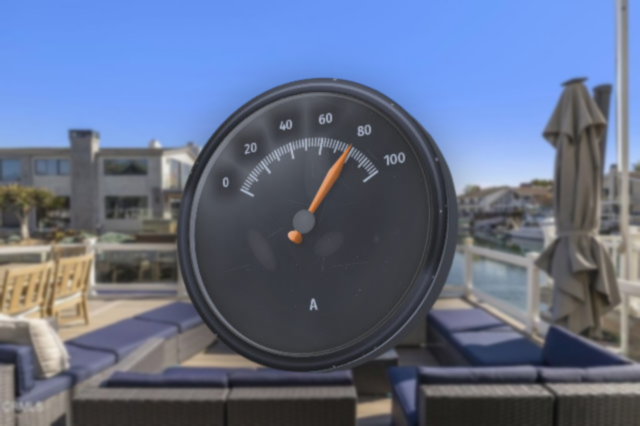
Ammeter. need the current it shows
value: 80 A
